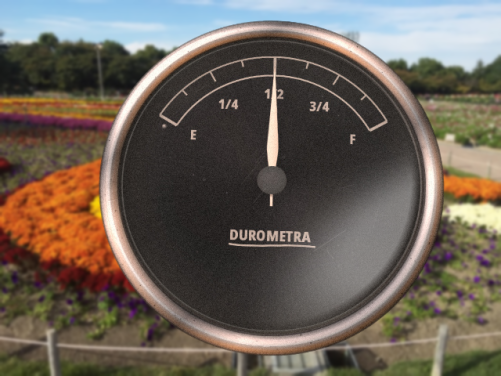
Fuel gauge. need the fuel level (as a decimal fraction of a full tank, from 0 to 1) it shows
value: 0.5
